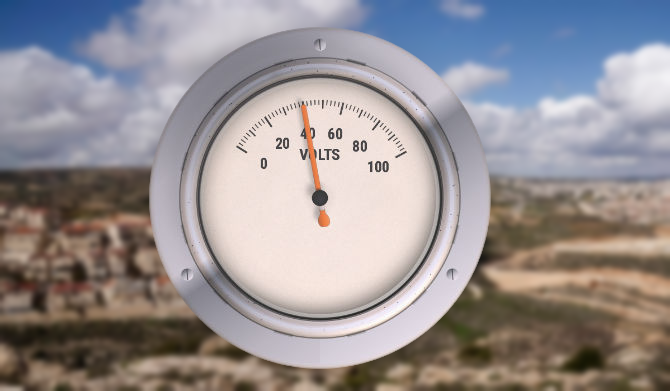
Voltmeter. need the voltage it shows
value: 40 V
